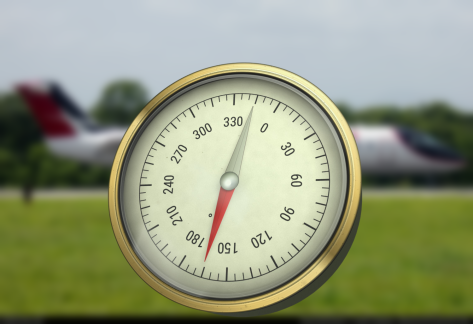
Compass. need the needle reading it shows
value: 165 °
